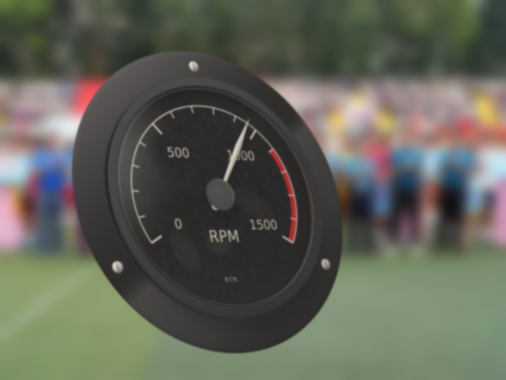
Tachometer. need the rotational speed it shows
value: 950 rpm
